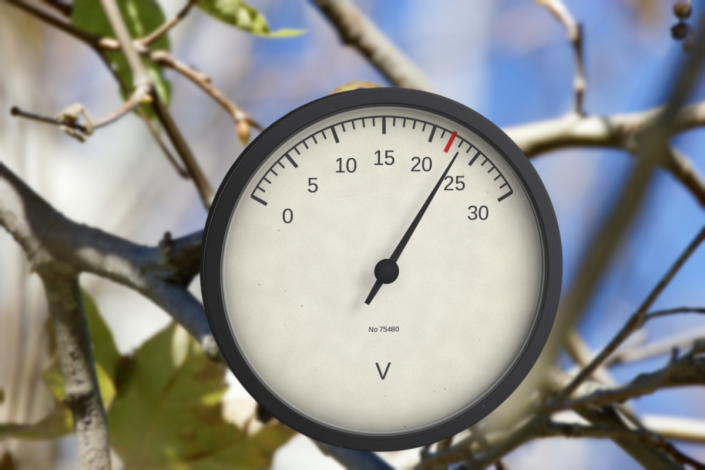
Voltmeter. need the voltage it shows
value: 23 V
